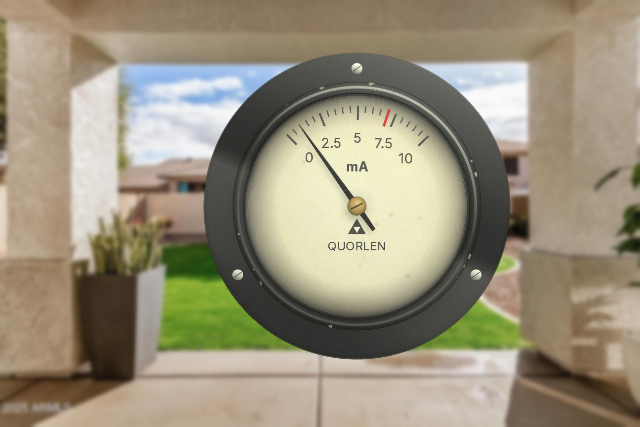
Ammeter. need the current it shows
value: 1 mA
